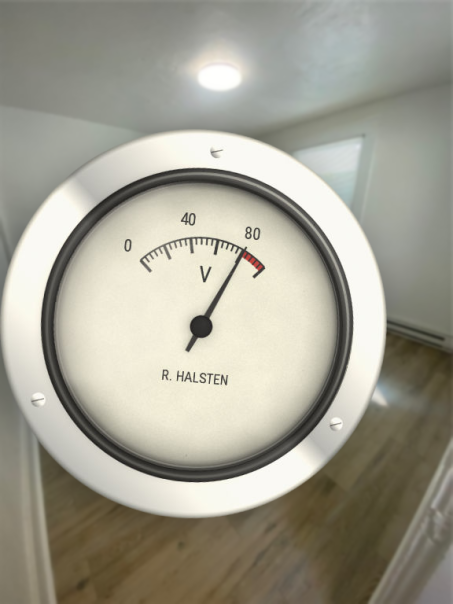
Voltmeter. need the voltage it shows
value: 80 V
